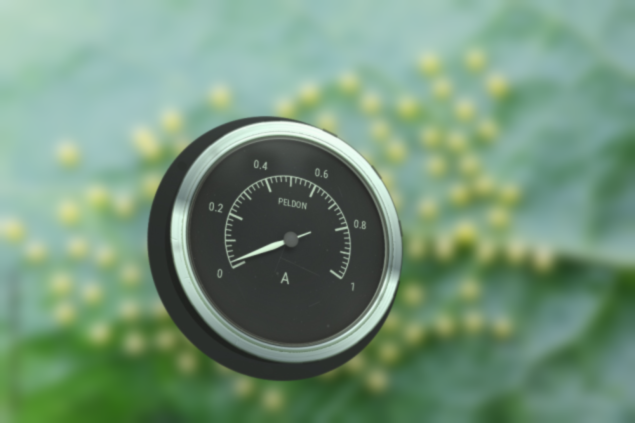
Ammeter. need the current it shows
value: 0.02 A
